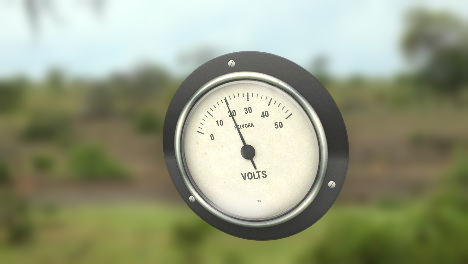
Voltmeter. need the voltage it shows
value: 20 V
